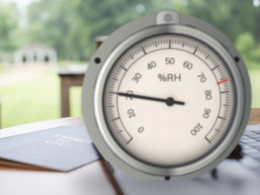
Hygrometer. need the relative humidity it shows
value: 20 %
